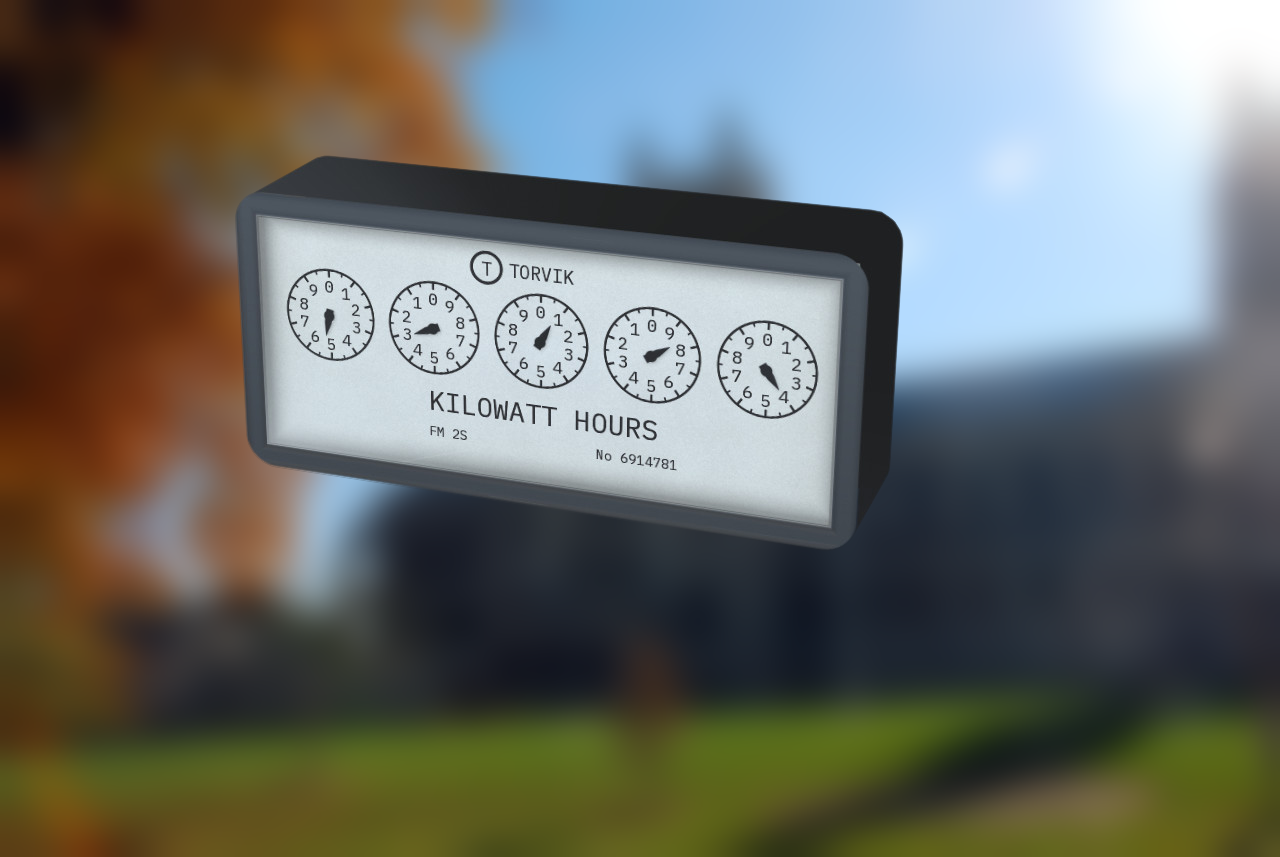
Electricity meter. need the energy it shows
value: 53084 kWh
